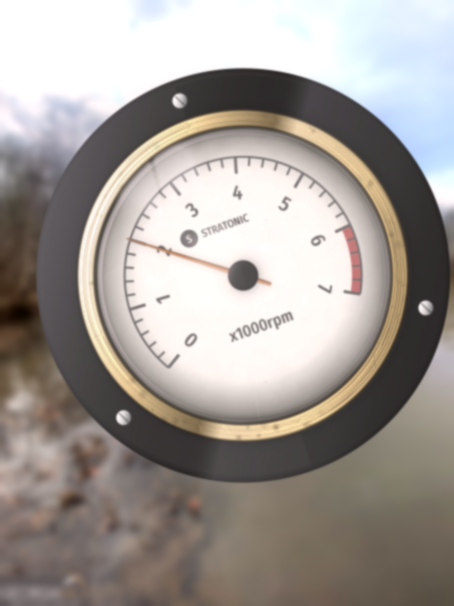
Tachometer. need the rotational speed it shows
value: 2000 rpm
